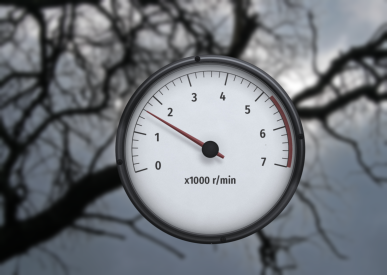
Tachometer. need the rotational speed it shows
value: 1600 rpm
